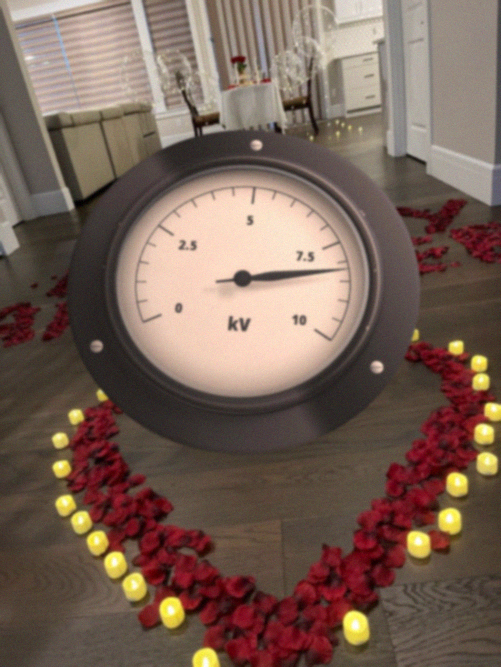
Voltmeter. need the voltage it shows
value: 8.25 kV
